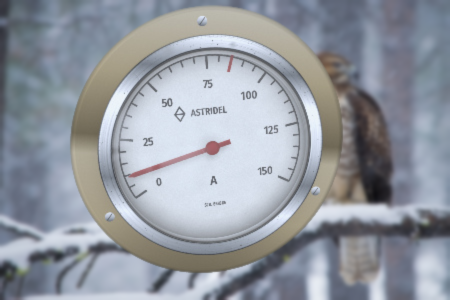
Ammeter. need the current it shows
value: 10 A
